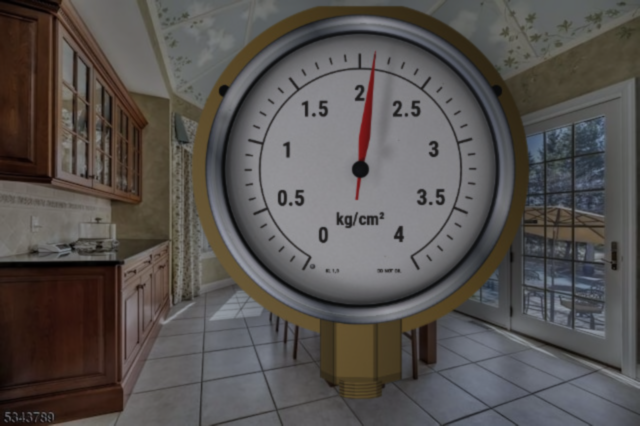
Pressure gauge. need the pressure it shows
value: 2.1 kg/cm²
